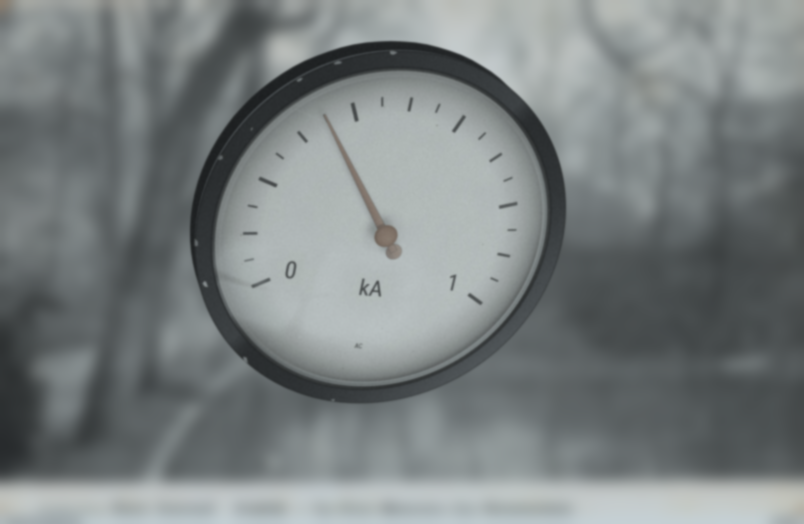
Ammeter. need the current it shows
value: 0.35 kA
